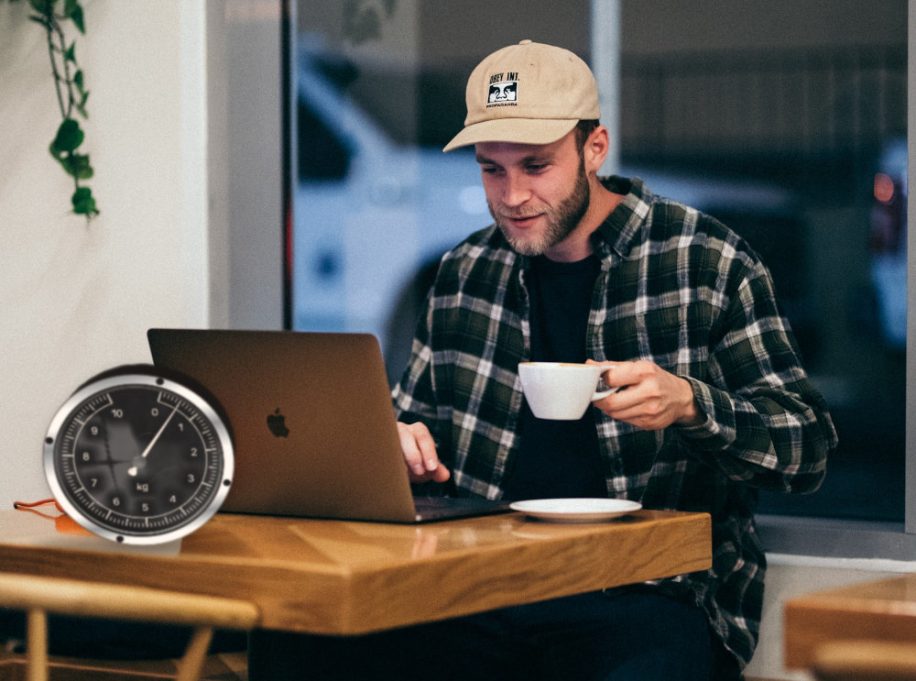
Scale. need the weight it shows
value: 0.5 kg
